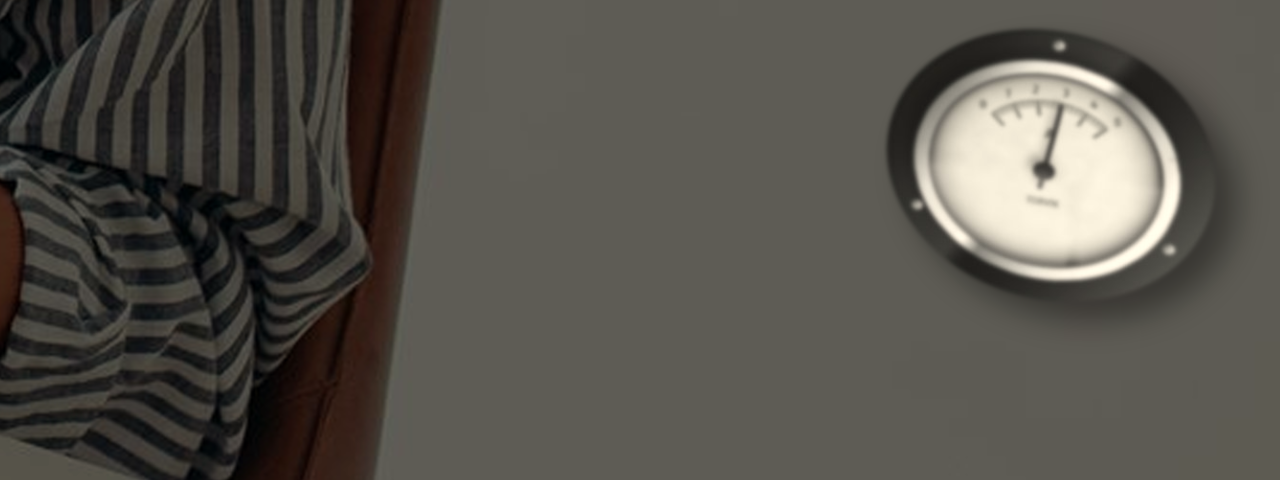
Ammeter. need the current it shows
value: 3 A
